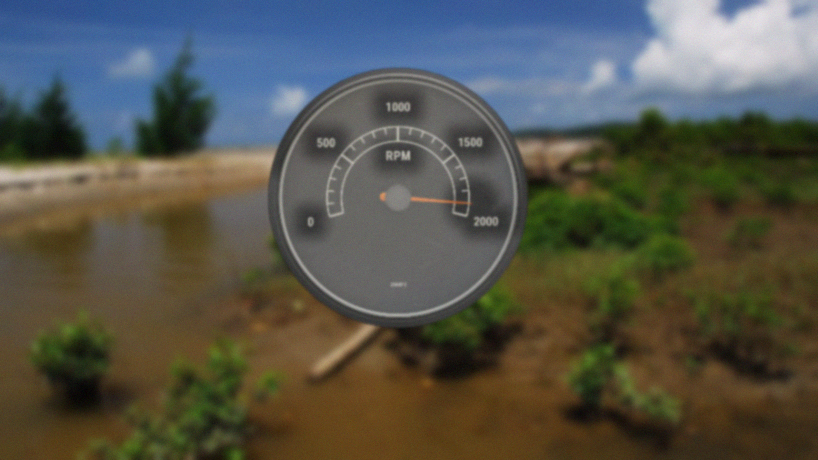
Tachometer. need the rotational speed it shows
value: 1900 rpm
